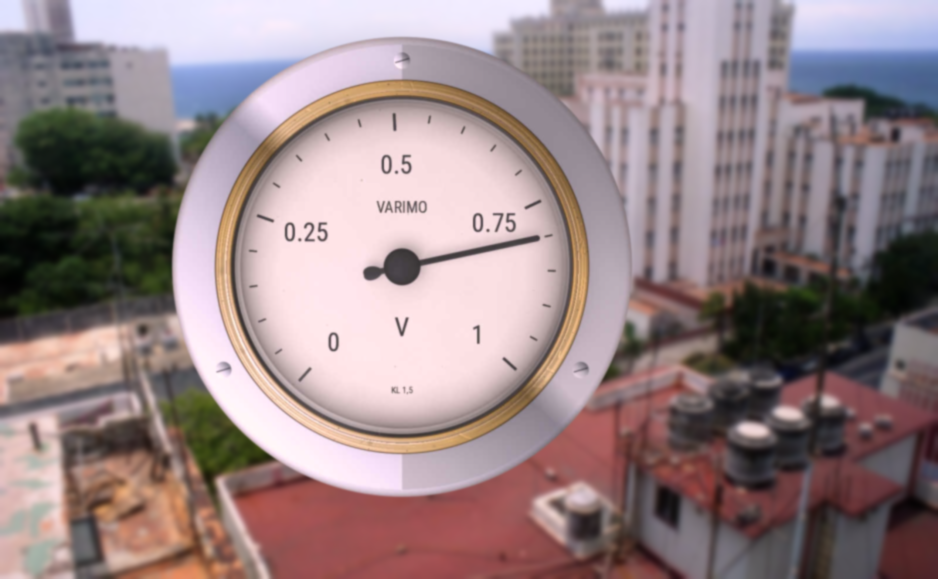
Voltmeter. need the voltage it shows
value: 0.8 V
